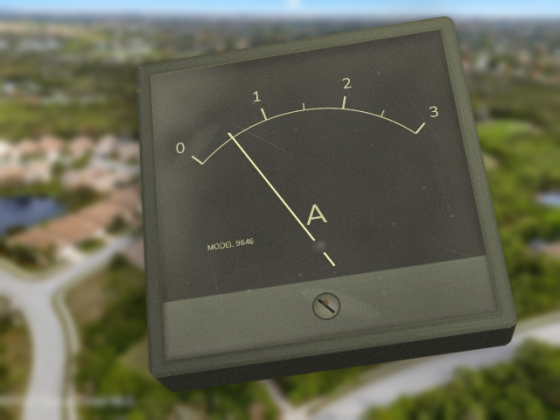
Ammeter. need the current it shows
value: 0.5 A
